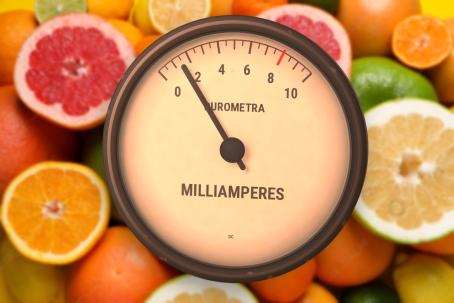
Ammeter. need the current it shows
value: 1.5 mA
